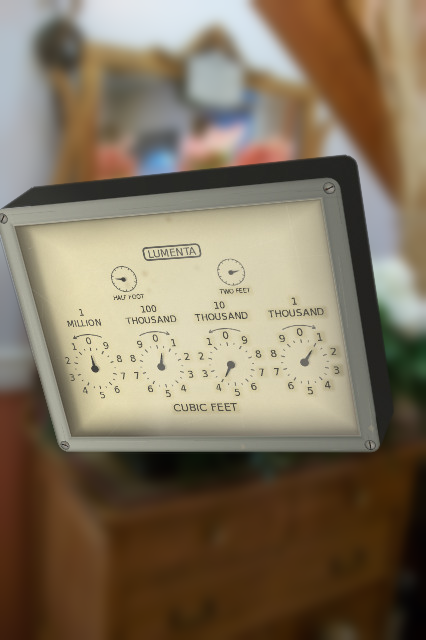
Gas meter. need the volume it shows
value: 4100 ft³
